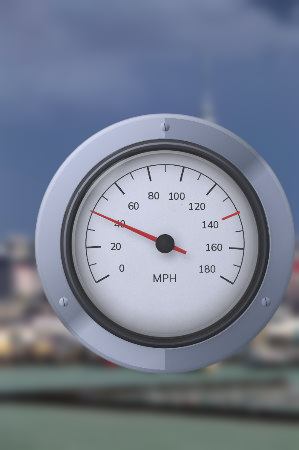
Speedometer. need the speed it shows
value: 40 mph
